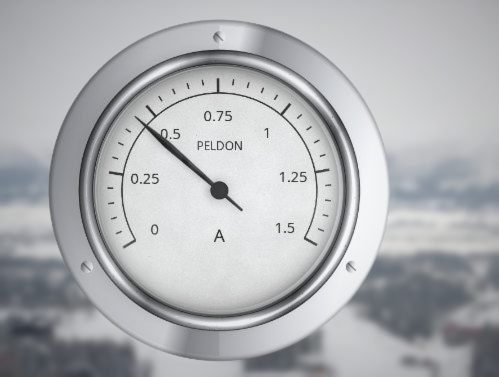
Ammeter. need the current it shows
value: 0.45 A
